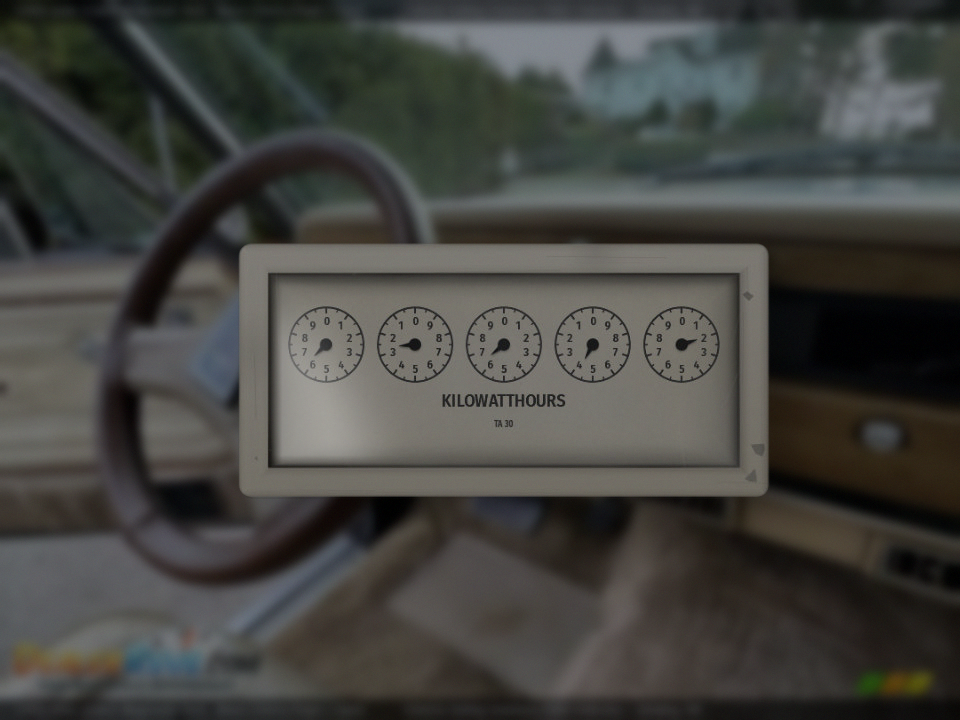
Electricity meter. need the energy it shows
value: 62642 kWh
